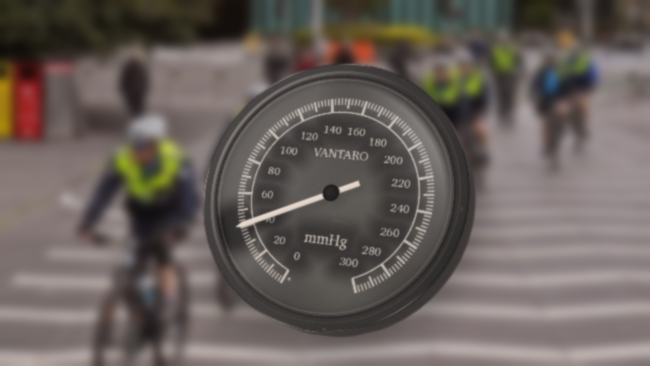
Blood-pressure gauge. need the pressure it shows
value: 40 mmHg
